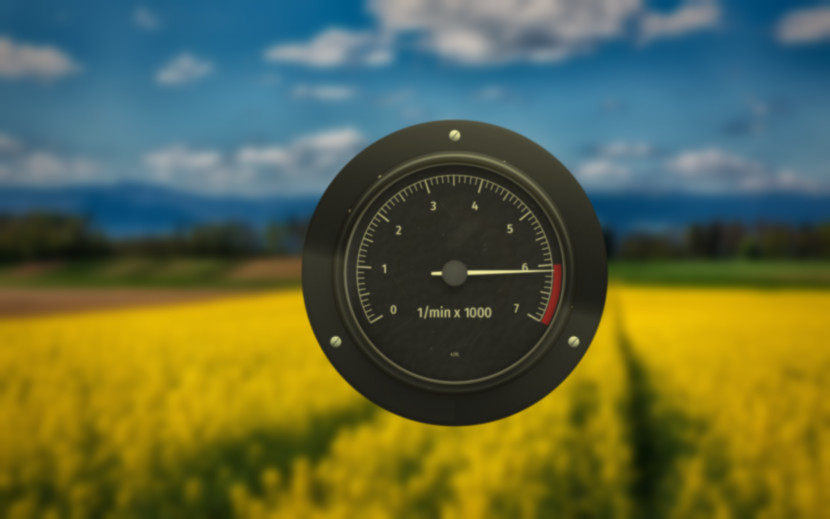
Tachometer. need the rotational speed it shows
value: 6100 rpm
